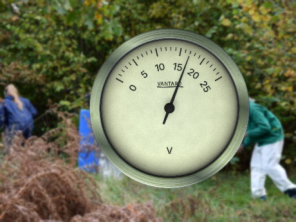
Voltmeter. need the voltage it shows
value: 17 V
